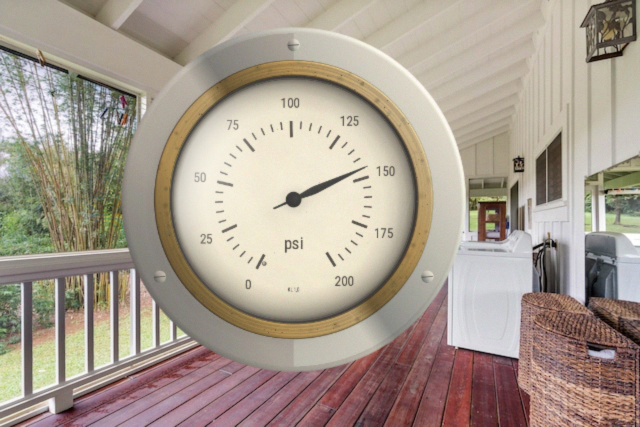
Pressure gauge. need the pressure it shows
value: 145 psi
